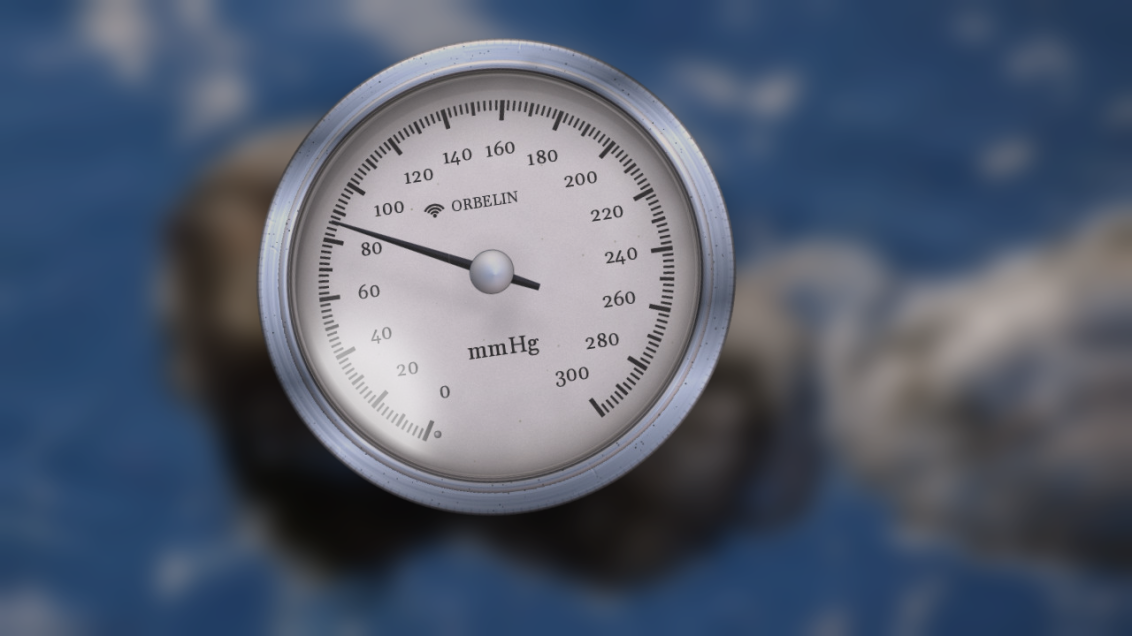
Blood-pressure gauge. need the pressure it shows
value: 86 mmHg
